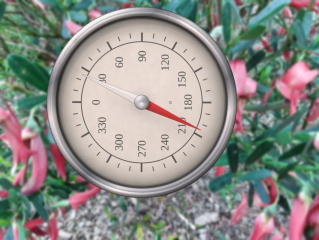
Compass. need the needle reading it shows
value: 205 °
